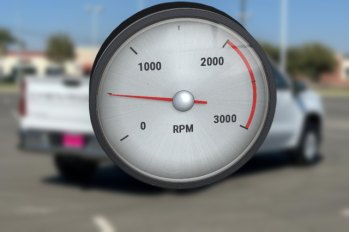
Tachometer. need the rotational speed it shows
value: 500 rpm
